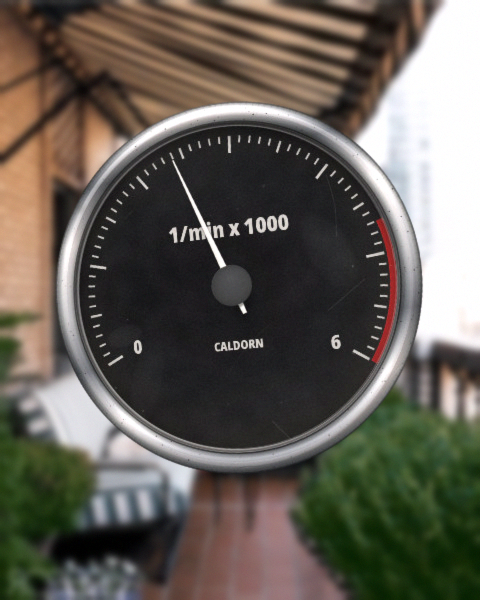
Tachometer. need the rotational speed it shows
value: 2400 rpm
